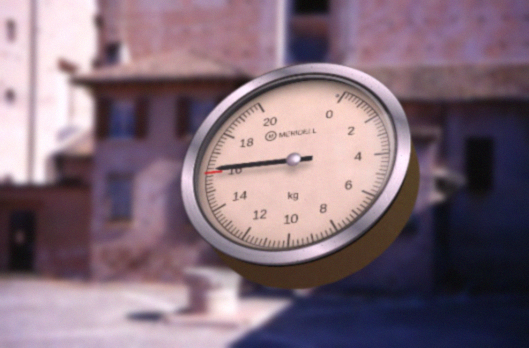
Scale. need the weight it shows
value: 16 kg
